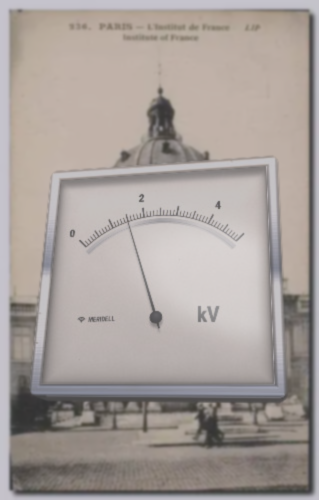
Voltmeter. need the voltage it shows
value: 1.5 kV
